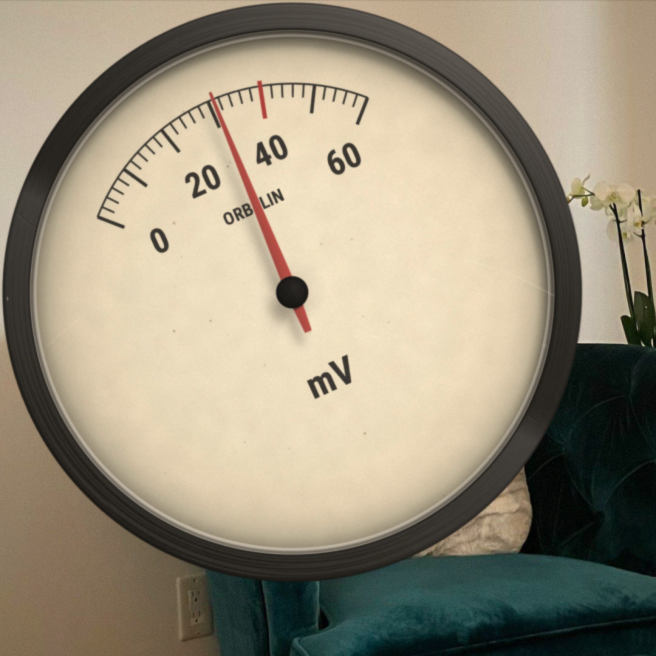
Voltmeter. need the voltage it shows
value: 31 mV
